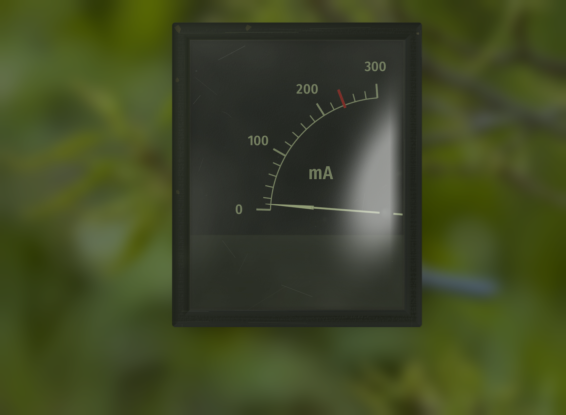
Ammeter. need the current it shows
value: 10 mA
